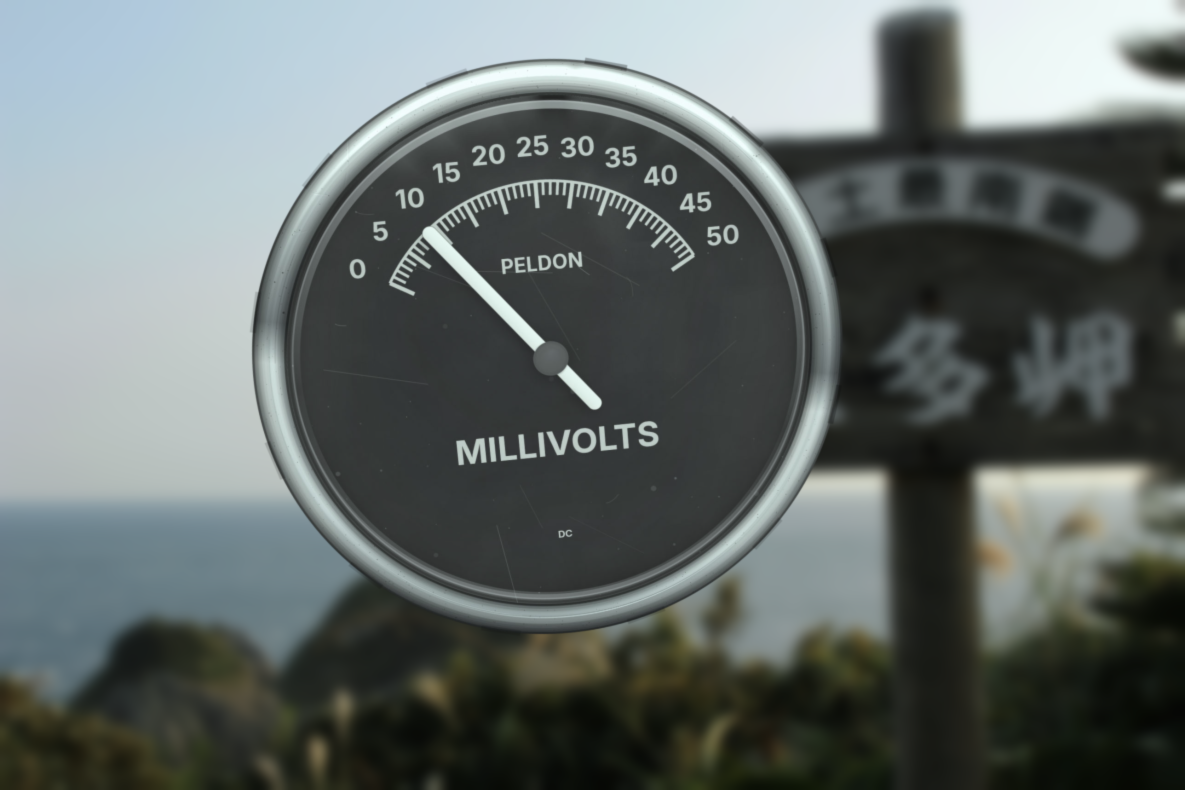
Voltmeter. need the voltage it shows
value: 9 mV
